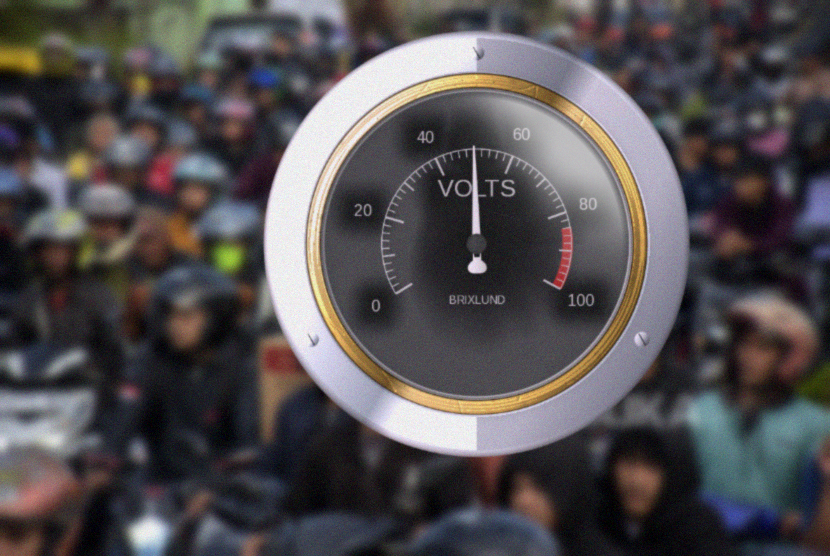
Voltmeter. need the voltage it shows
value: 50 V
